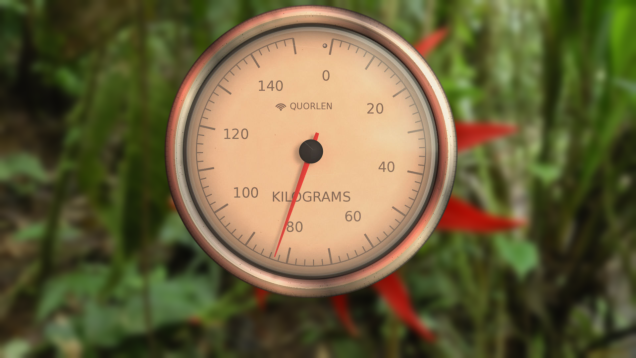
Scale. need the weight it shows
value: 83 kg
